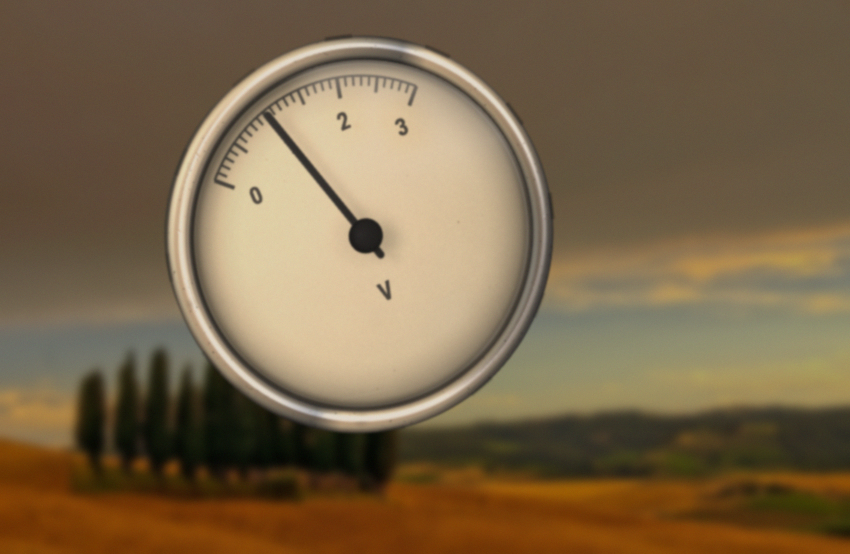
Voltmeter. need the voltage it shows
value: 1 V
